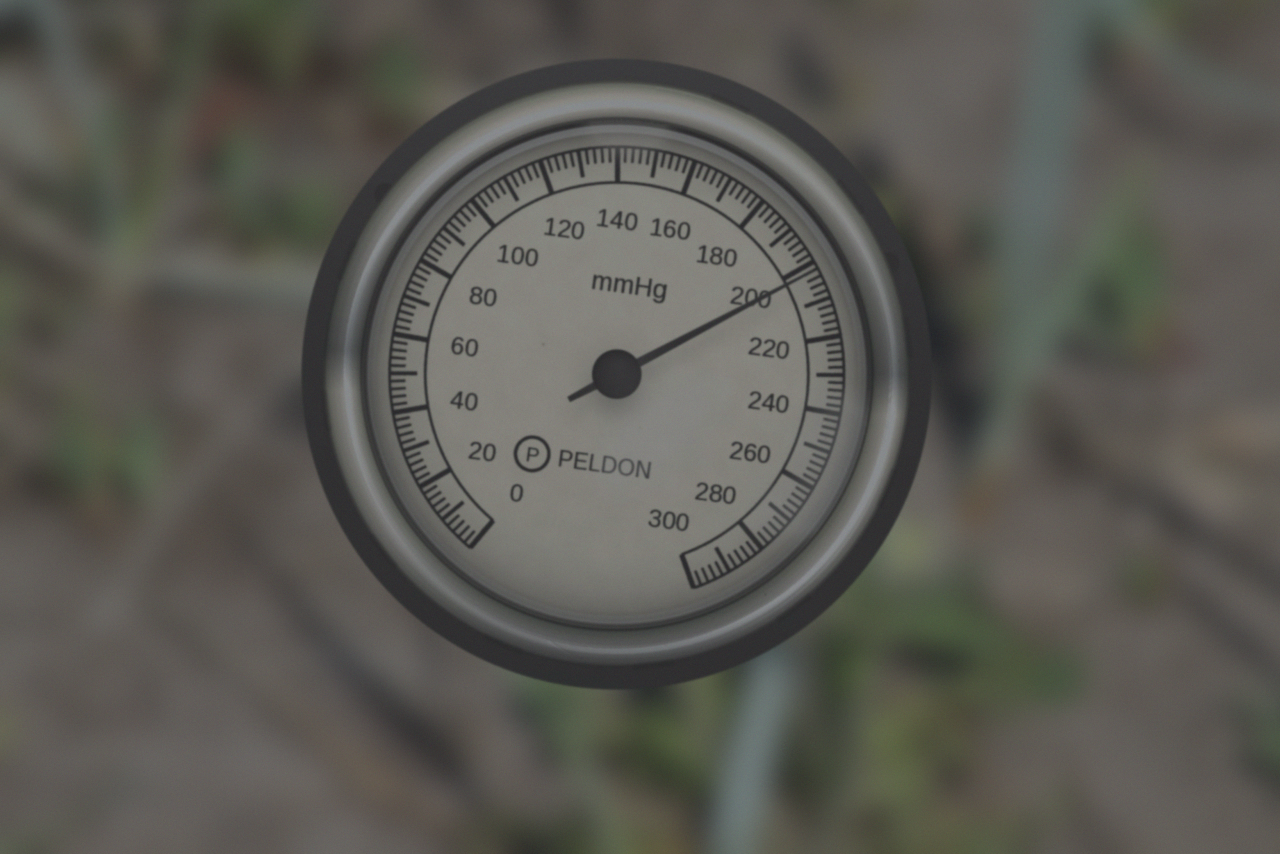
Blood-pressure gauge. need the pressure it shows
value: 202 mmHg
